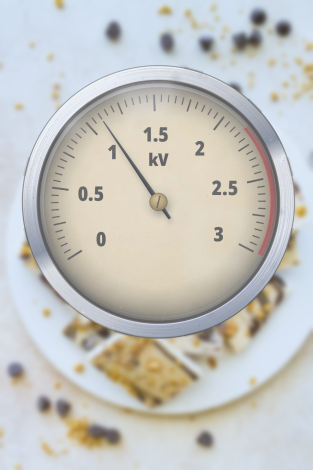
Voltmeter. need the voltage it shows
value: 1.1 kV
